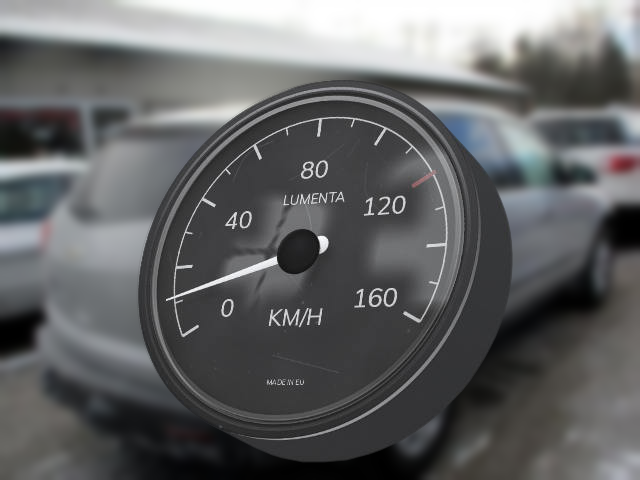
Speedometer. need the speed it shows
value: 10 km/h
